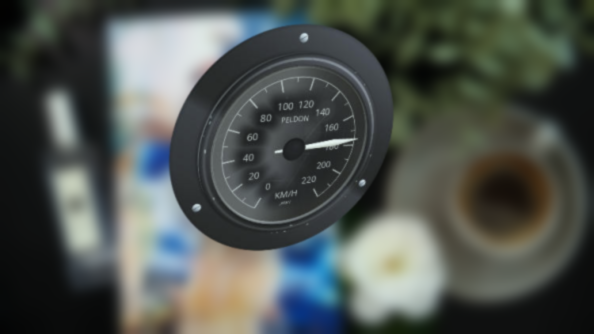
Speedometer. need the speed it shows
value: 175 km/h
